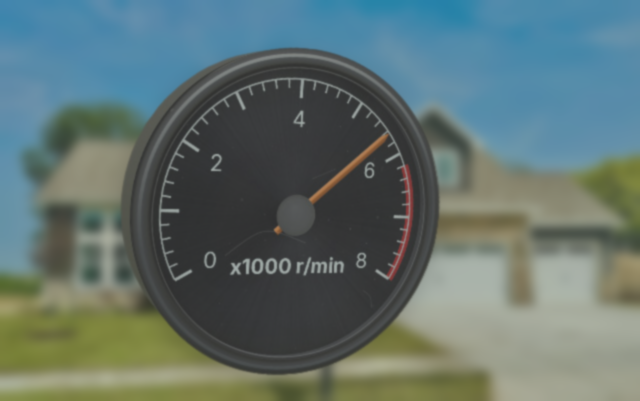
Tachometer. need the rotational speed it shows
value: 5600 rpm
